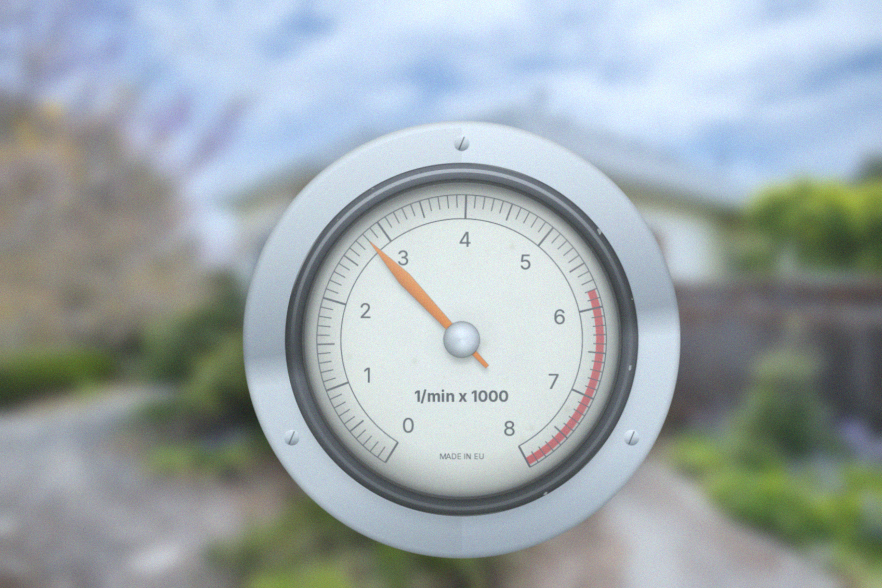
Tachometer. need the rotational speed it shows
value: 2800 rpm
